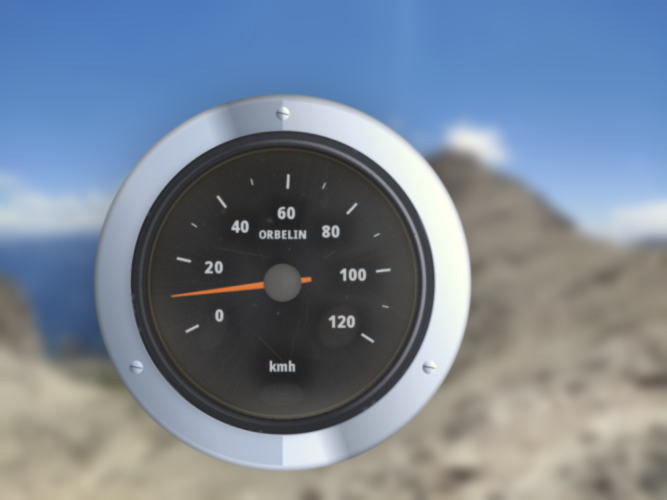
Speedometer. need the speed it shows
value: 10 km/h
